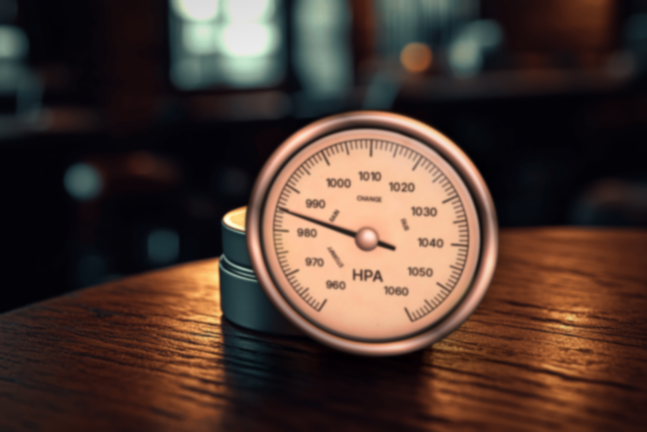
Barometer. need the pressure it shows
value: 985 hPa
